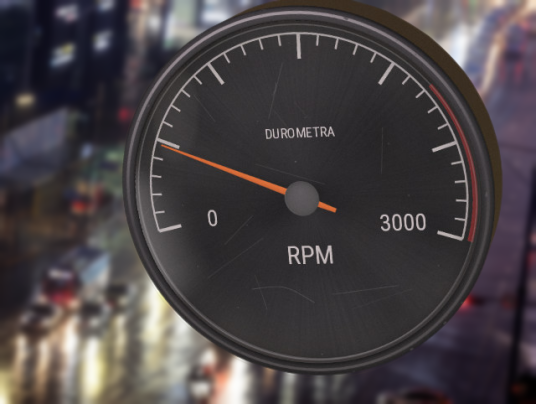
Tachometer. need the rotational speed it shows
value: 500 rpm
